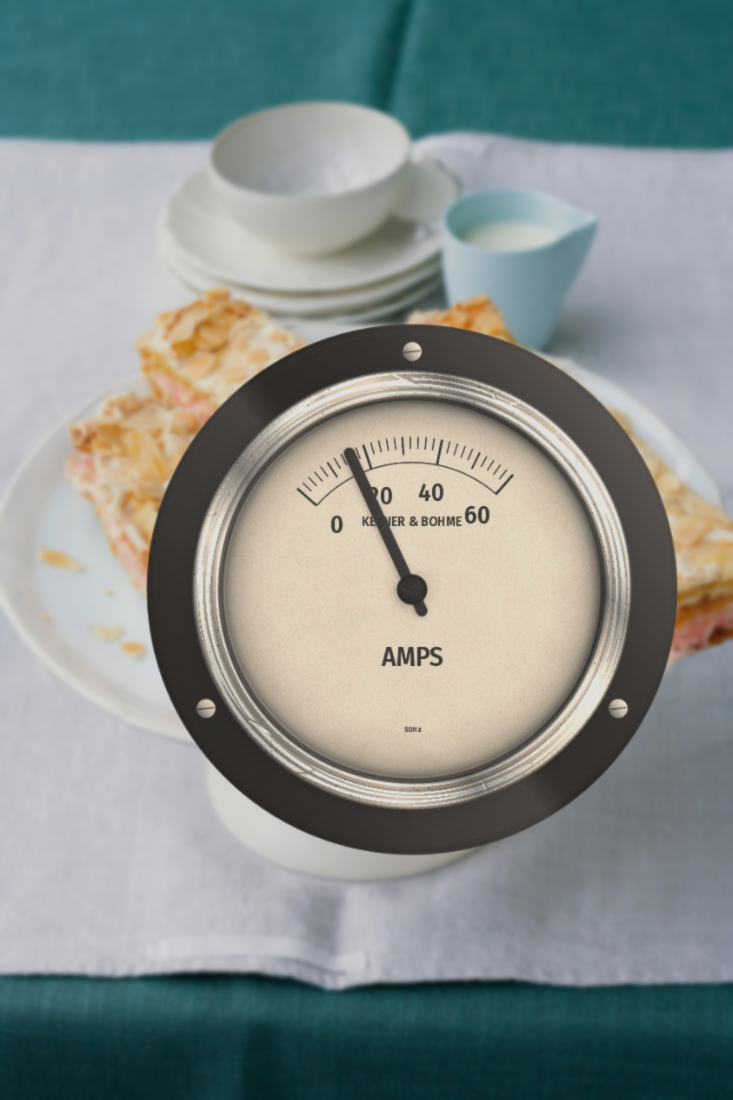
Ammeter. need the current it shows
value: 16 A
